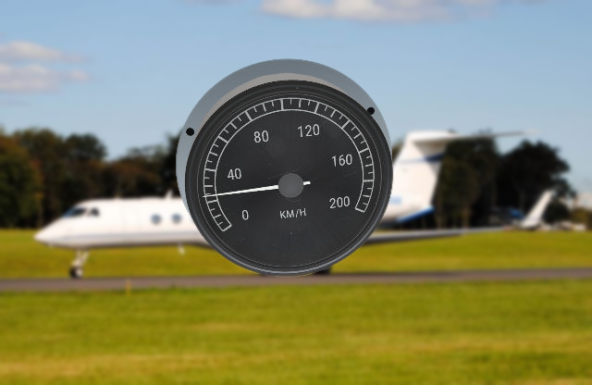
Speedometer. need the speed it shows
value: 25 km/h
